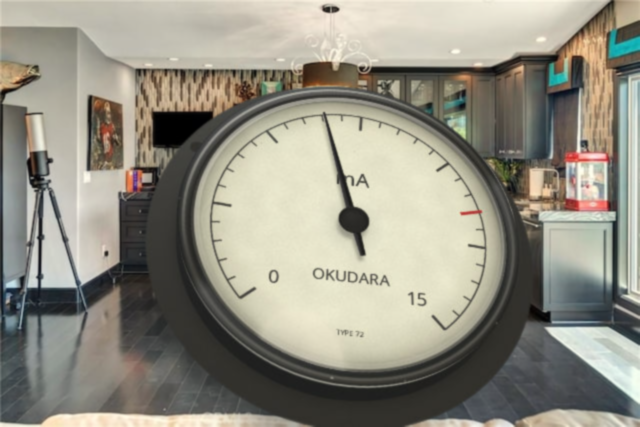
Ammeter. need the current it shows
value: 6.5 mA
